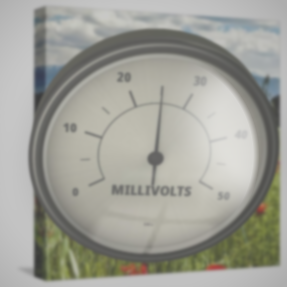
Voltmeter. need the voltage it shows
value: 25 mV
